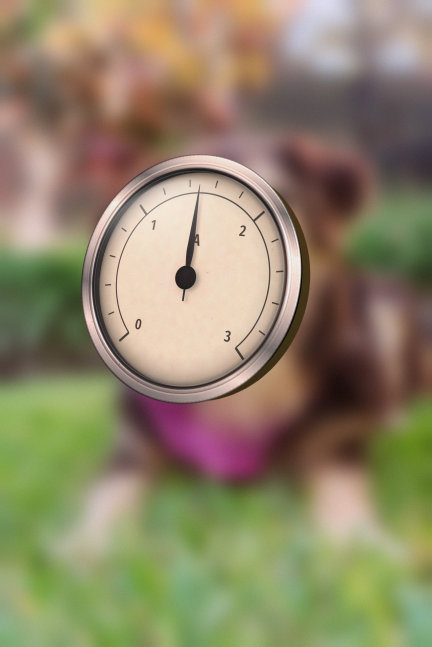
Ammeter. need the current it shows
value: 1.5 A
